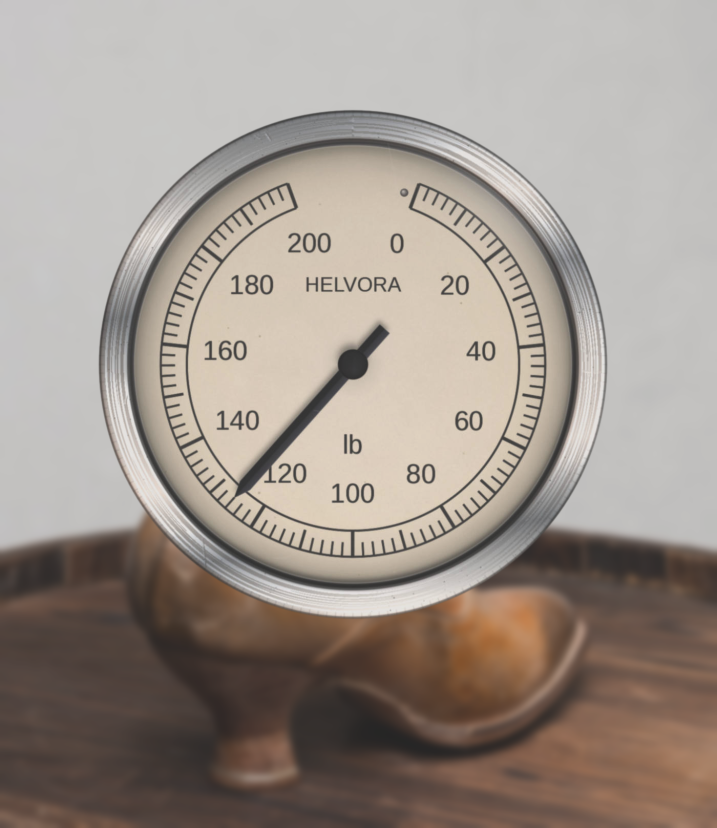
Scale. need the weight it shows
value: 126 lb
